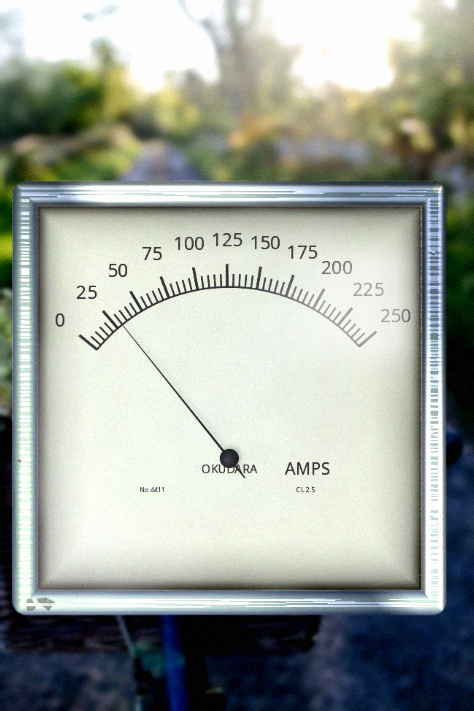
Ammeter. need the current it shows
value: 30 A
